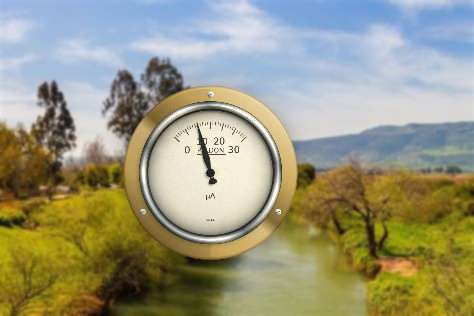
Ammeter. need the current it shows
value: 10 µA
